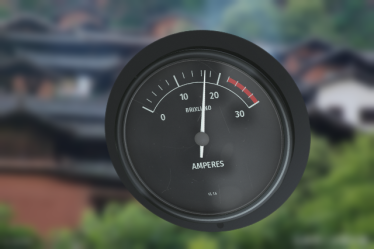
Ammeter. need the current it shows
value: 17 A
